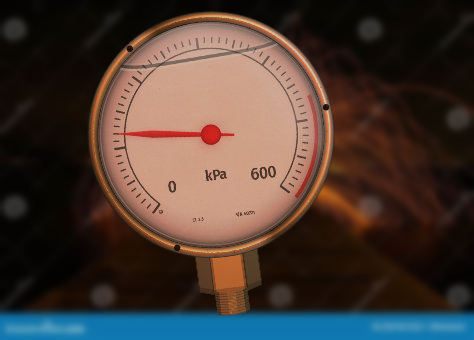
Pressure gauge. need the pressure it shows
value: 120 kPa
